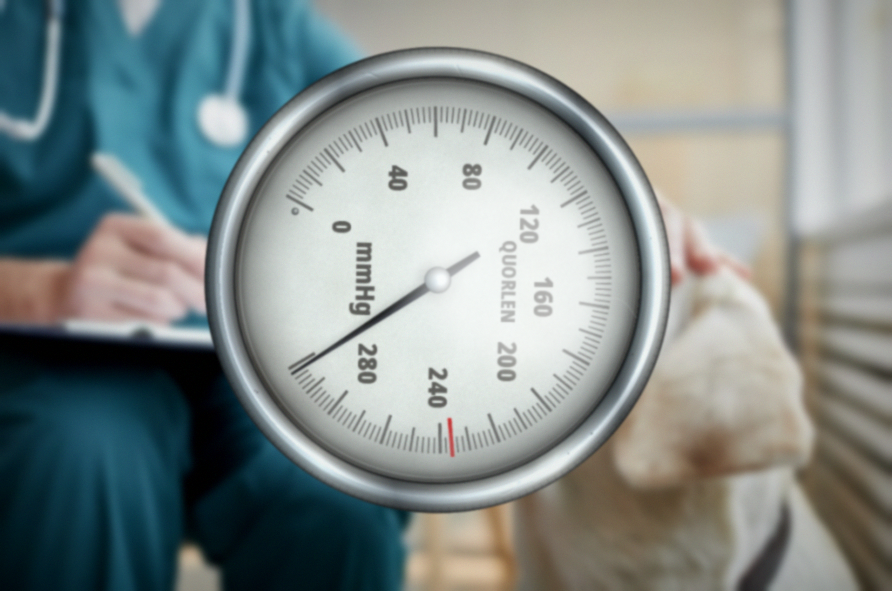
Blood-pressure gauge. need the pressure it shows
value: 298 mmHg
